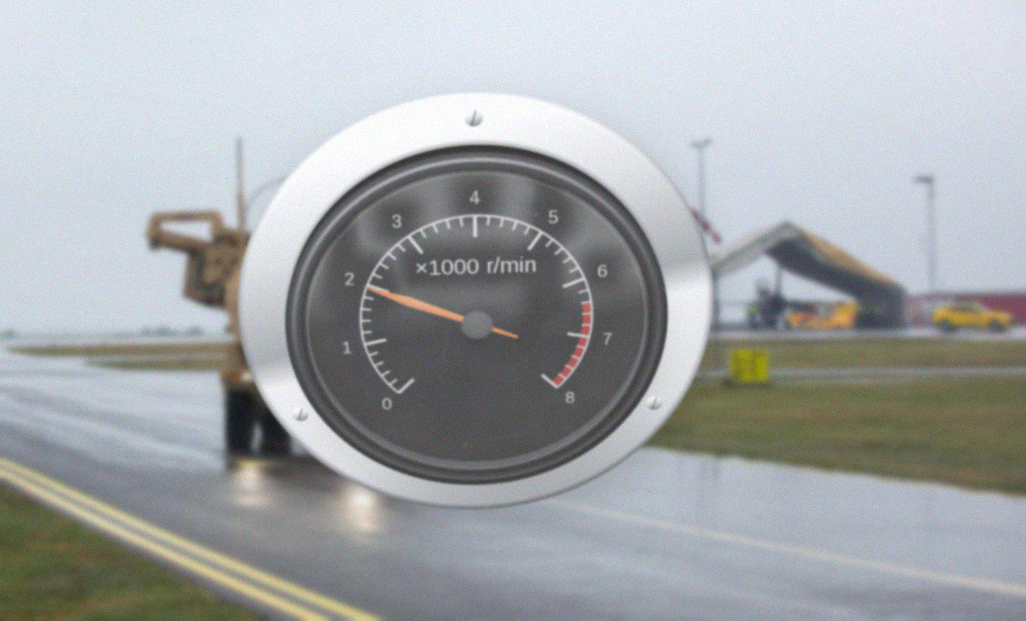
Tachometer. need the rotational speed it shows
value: 2000 rpm
